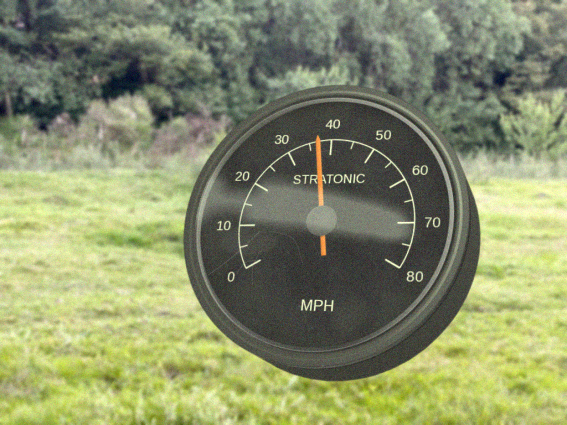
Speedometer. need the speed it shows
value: 37.5 mph
